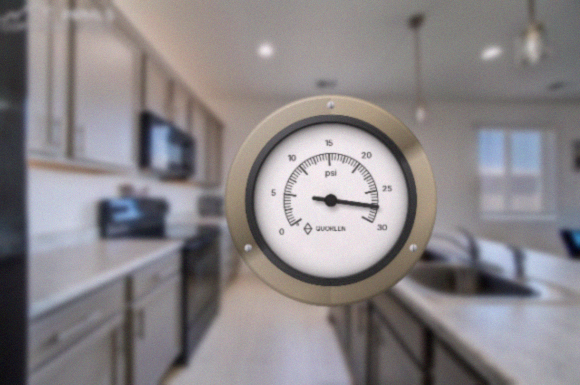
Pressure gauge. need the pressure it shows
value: 27.5 psi
